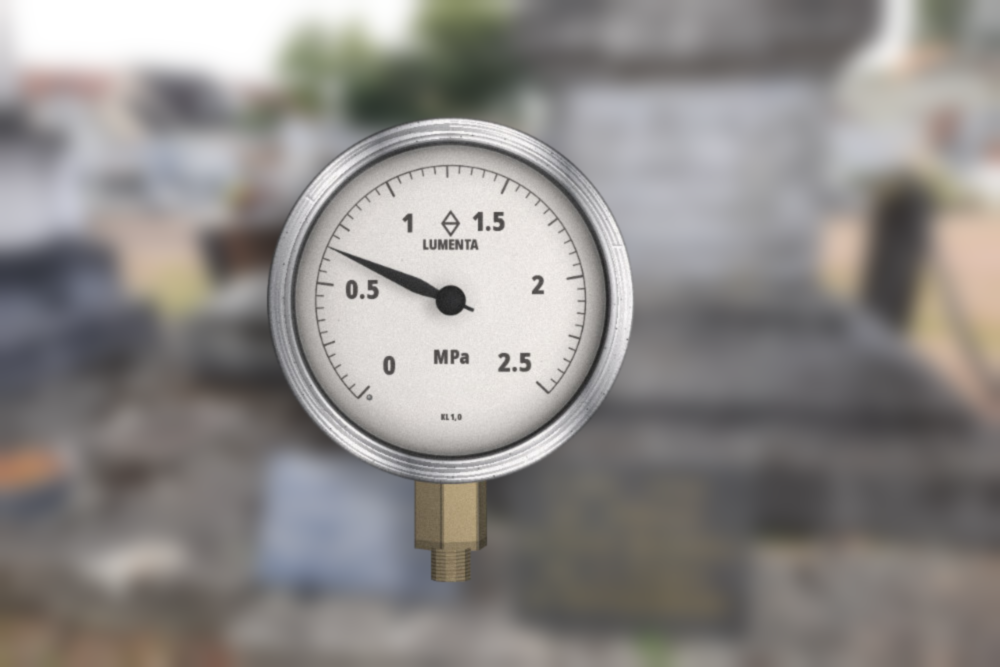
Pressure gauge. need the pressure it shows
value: 0.65 MPa
